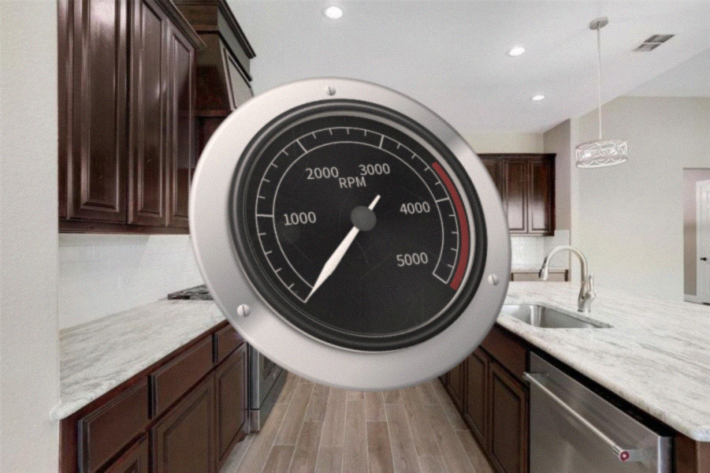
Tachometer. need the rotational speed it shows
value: 0 rpm
